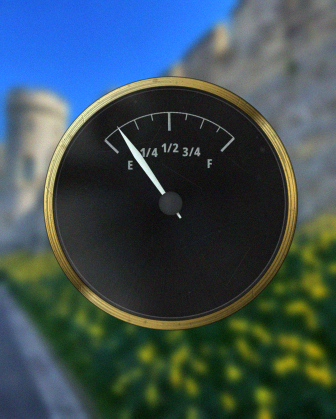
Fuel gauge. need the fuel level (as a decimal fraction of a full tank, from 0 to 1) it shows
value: 0.125
